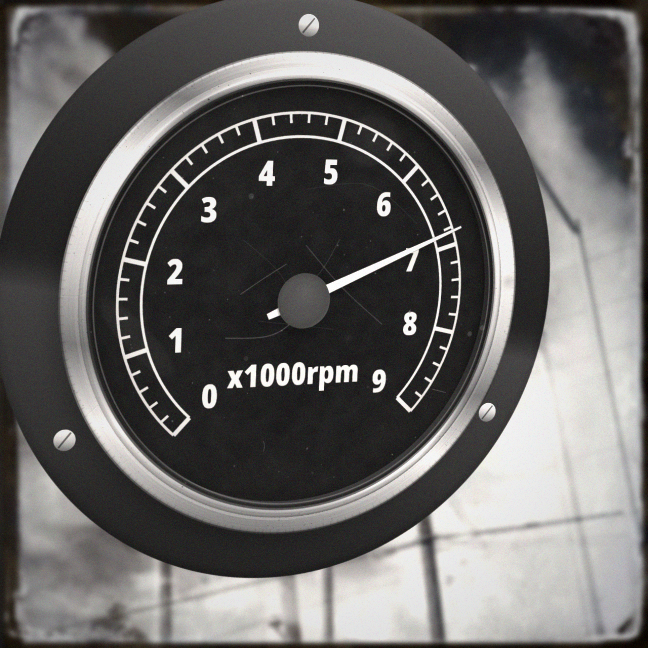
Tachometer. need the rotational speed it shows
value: 6800 rpm
